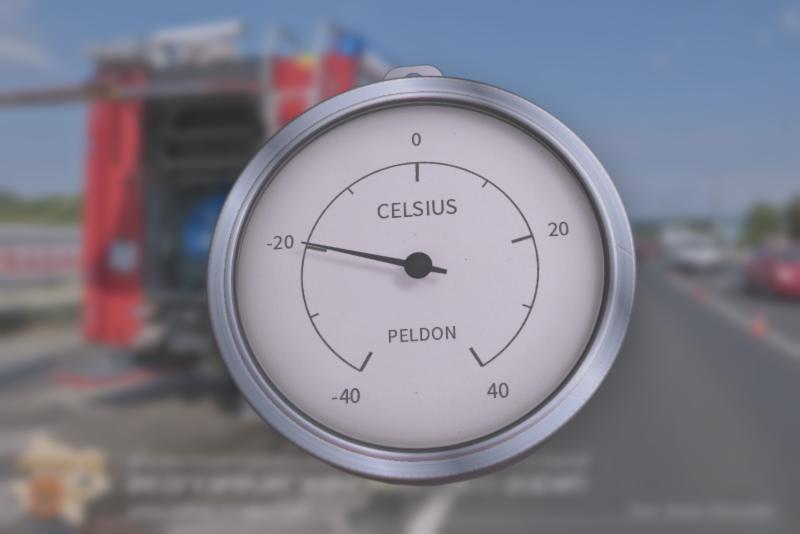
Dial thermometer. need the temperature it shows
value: -20 °C
